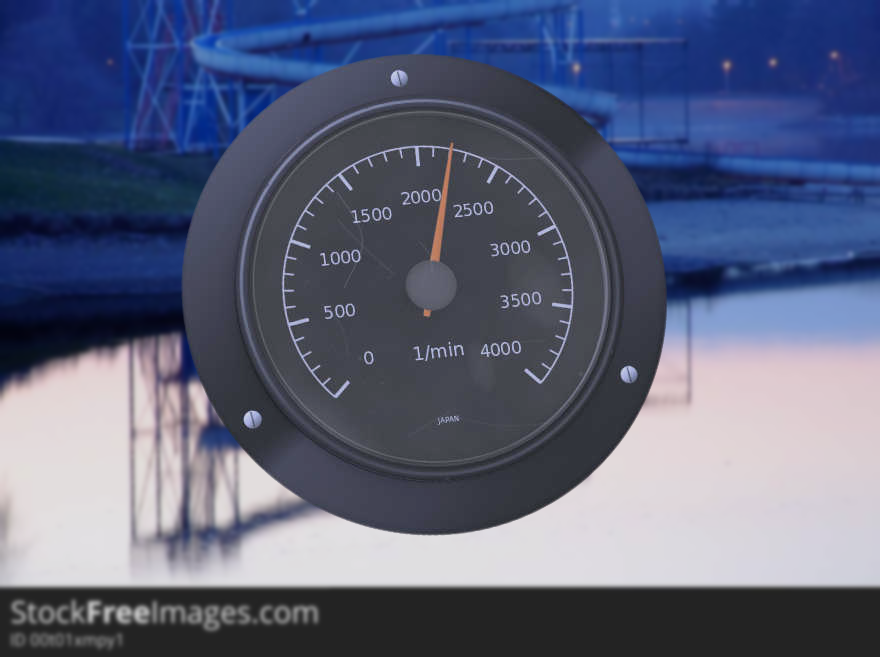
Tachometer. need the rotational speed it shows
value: 2200 rpm
